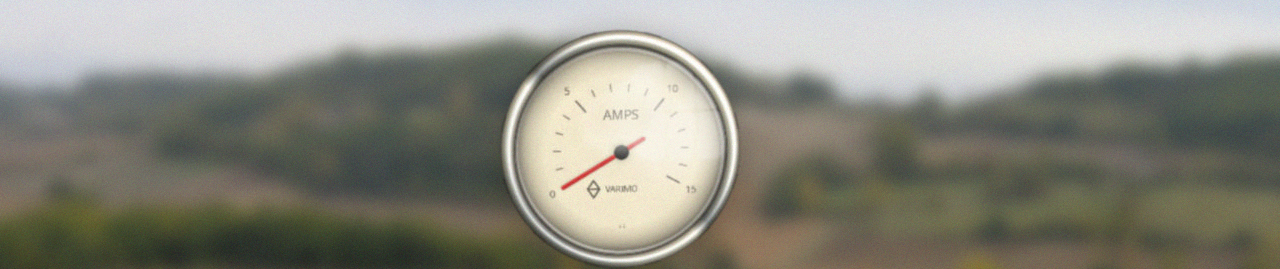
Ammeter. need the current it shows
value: 0 A
